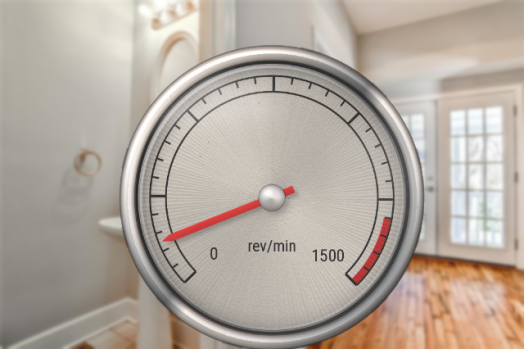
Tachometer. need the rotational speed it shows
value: 125 rpm
